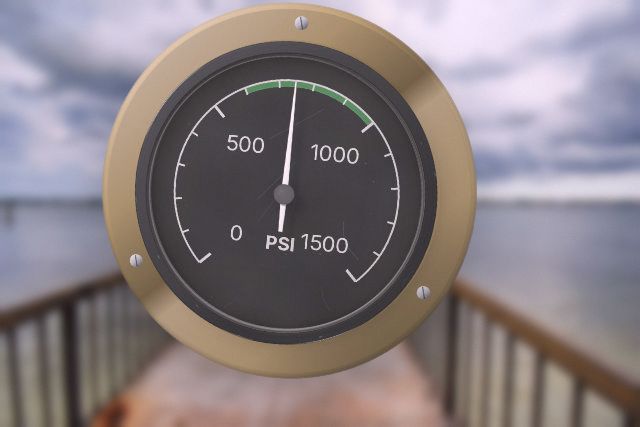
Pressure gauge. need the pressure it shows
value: 750 psi
